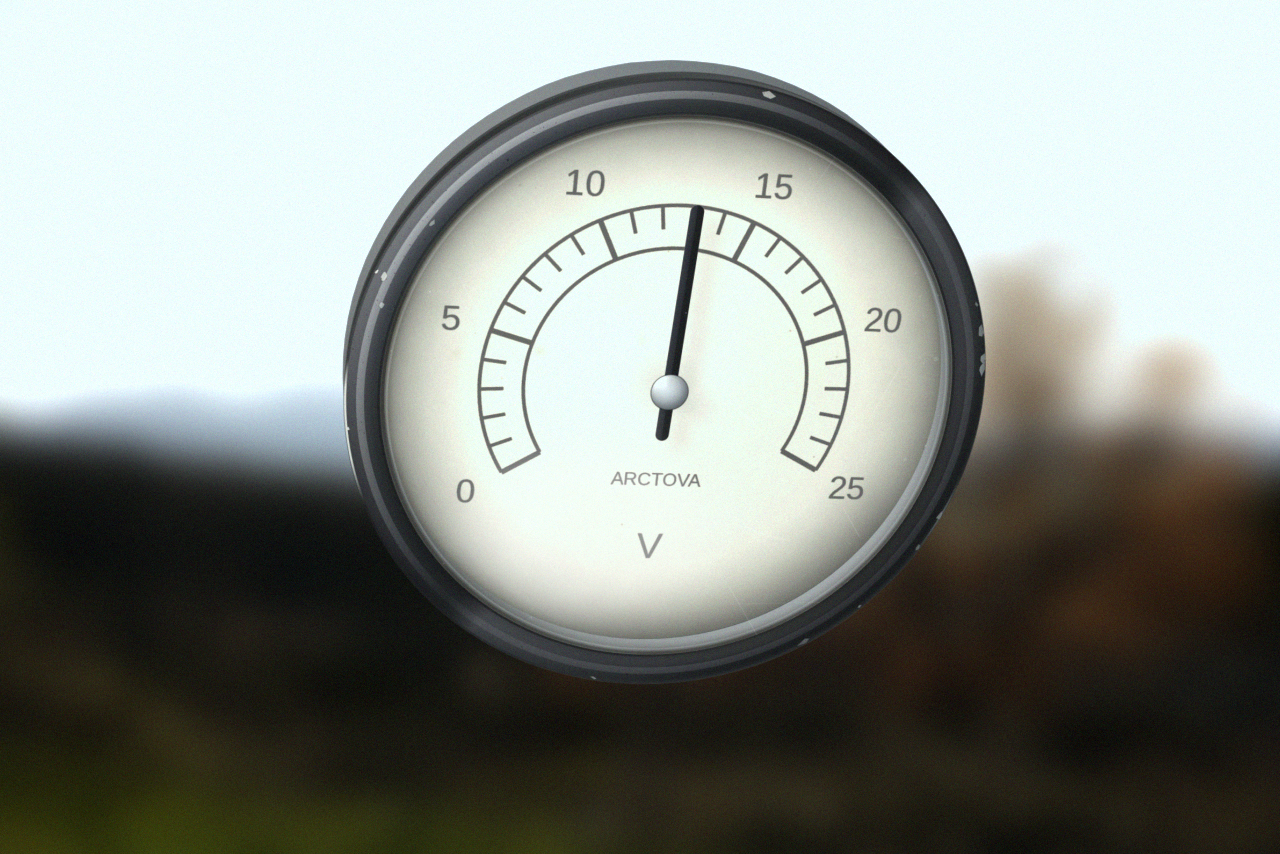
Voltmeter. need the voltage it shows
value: 13 V
